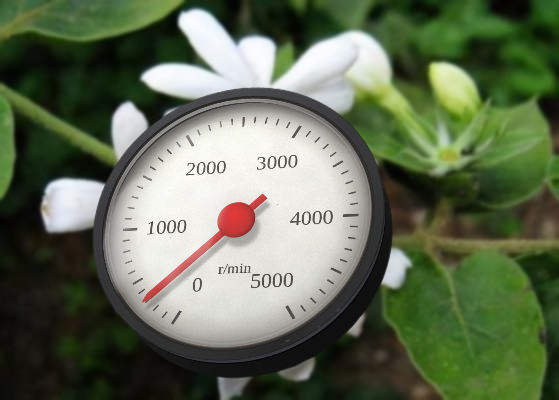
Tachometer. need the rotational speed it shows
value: 300 rpm
